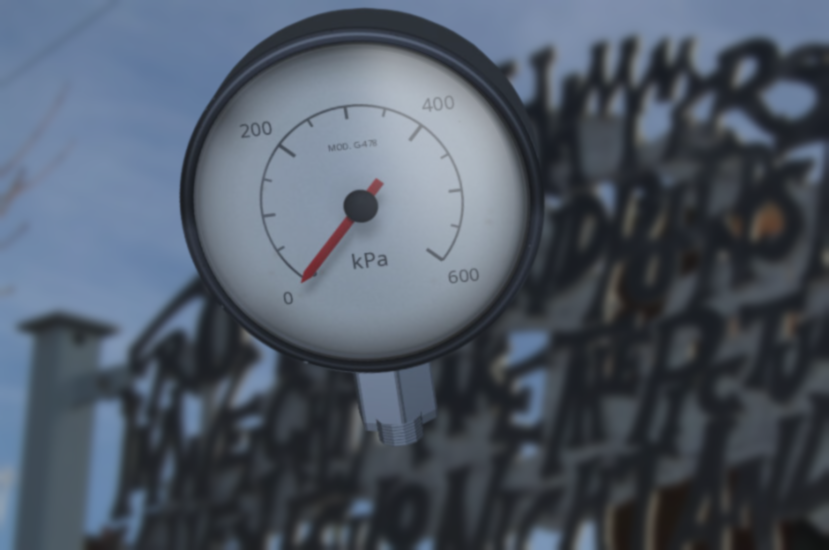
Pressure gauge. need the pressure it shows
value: 0 kPa
